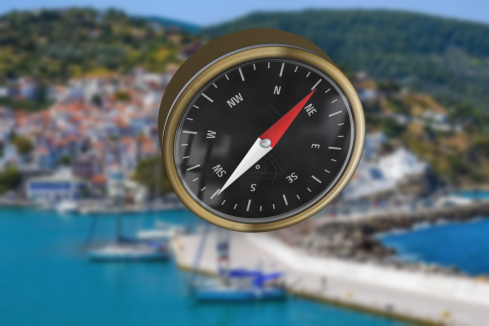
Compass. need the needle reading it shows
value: 30 °
